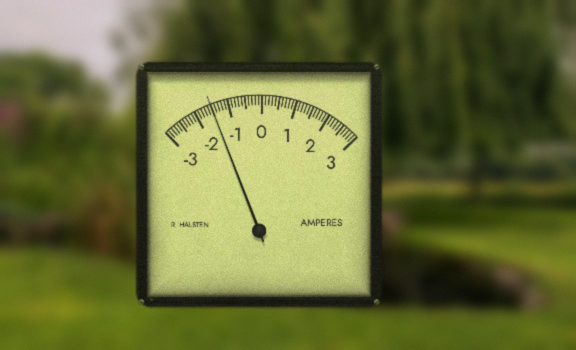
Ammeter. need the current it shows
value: -1.5 A
